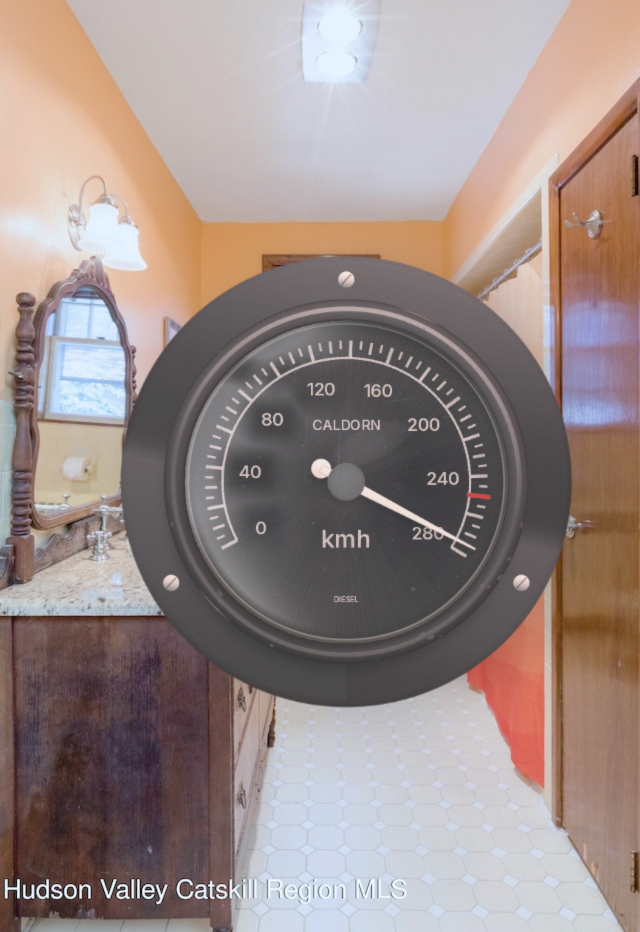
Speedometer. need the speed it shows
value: 275 km/h
